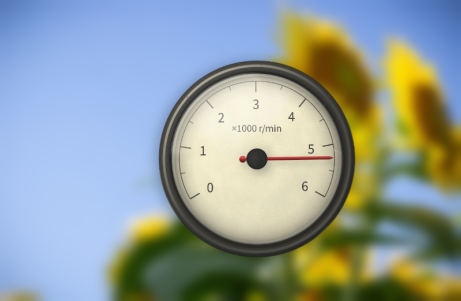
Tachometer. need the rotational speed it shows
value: 5250 rpm
